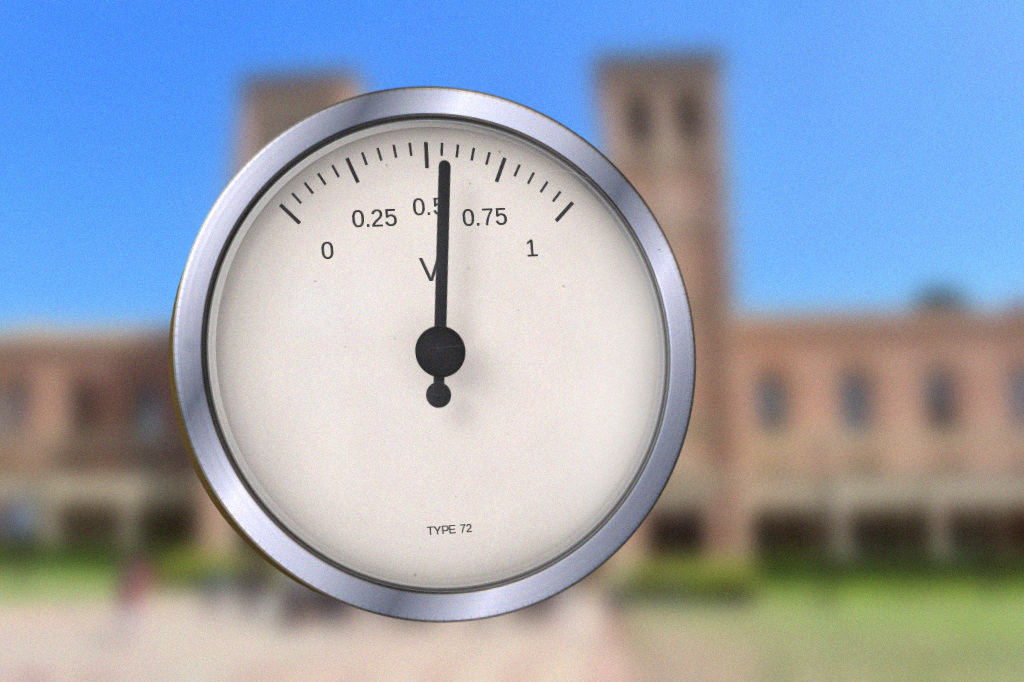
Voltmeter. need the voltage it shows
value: 0.55 V
